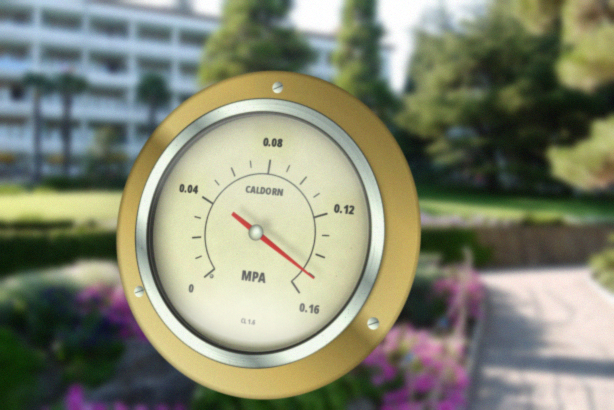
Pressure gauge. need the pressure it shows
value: 0.15 MPa
